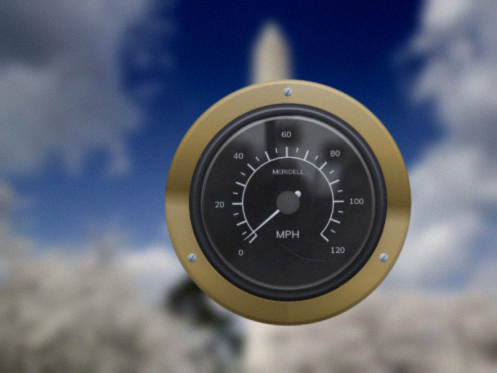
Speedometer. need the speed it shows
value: 2.5 mph
